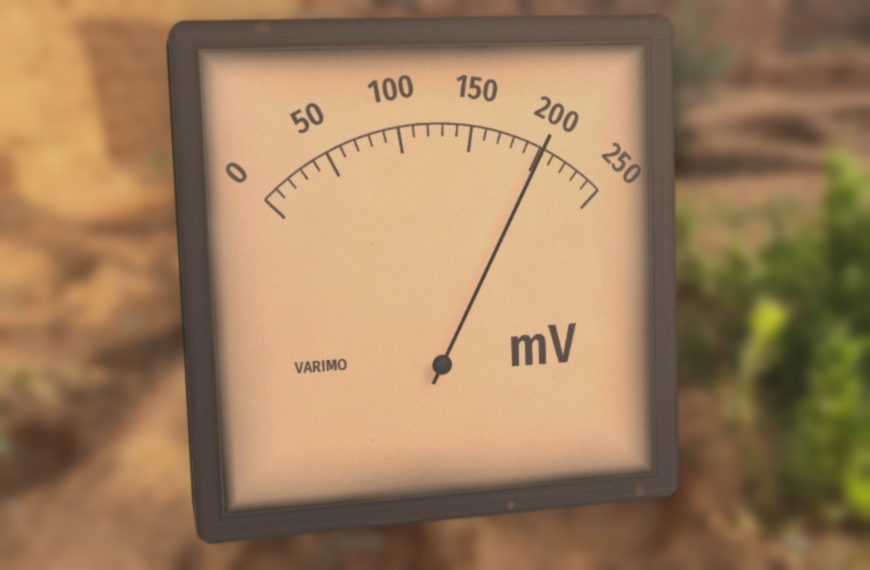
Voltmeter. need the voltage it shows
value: 200 mV
